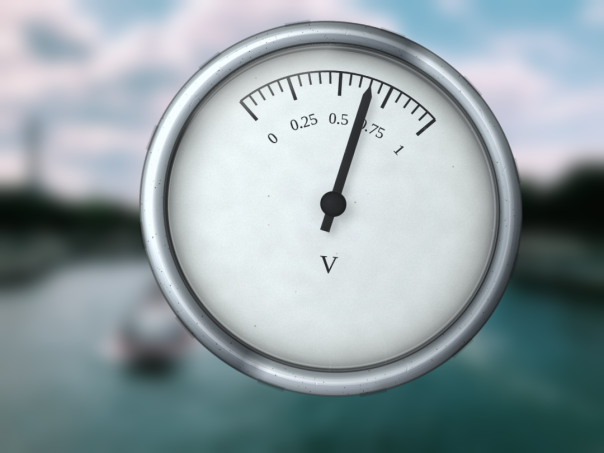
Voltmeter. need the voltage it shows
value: 0.65 V
